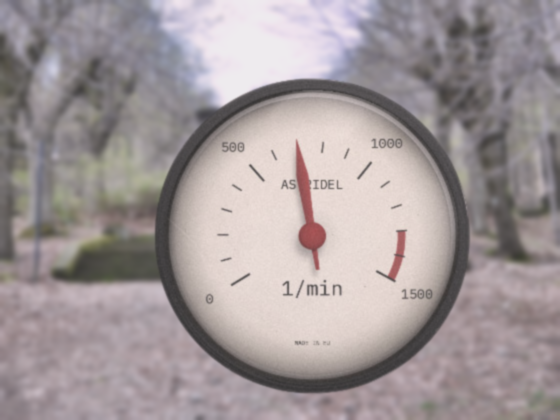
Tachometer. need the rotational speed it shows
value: 700 rpm
